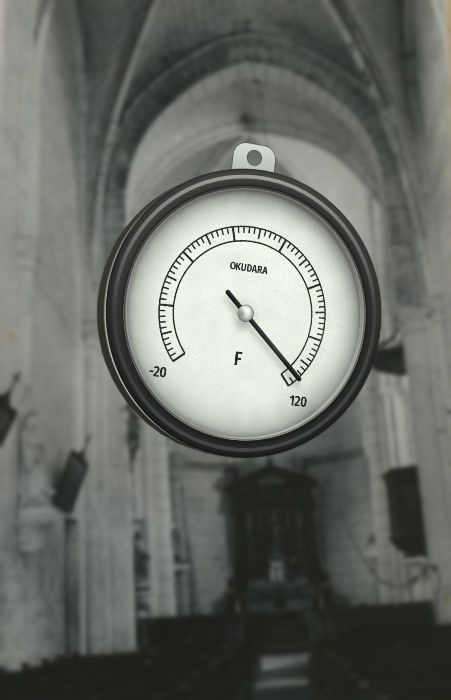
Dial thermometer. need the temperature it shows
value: 116 °F
